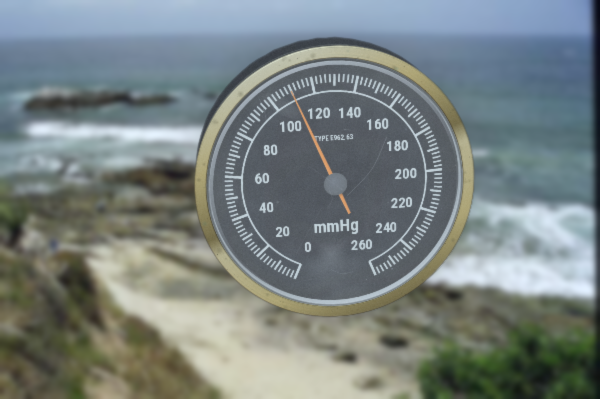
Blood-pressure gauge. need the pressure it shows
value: 110 mmHg
